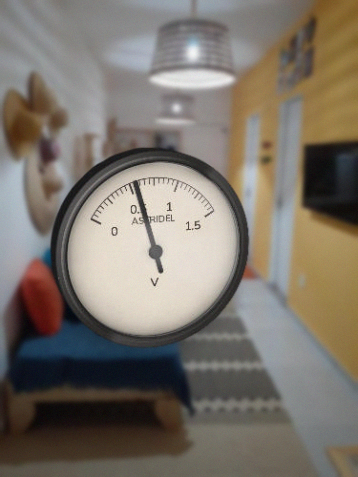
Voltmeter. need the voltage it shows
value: 0.55 V
